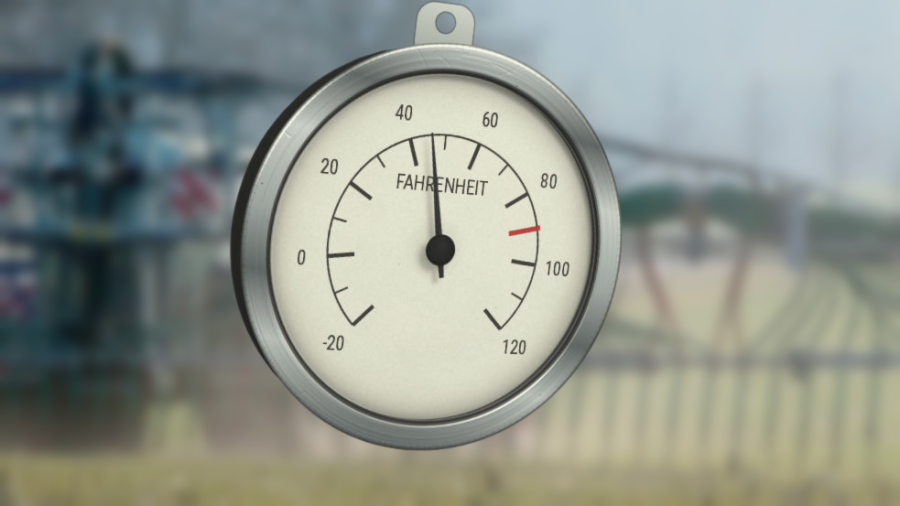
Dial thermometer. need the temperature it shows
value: 45 °F
